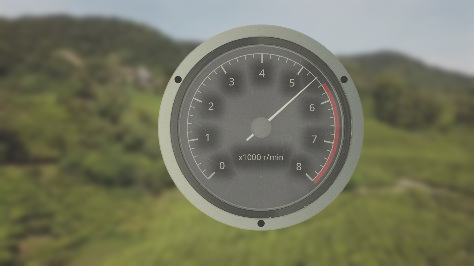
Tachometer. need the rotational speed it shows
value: 5400 rpm
